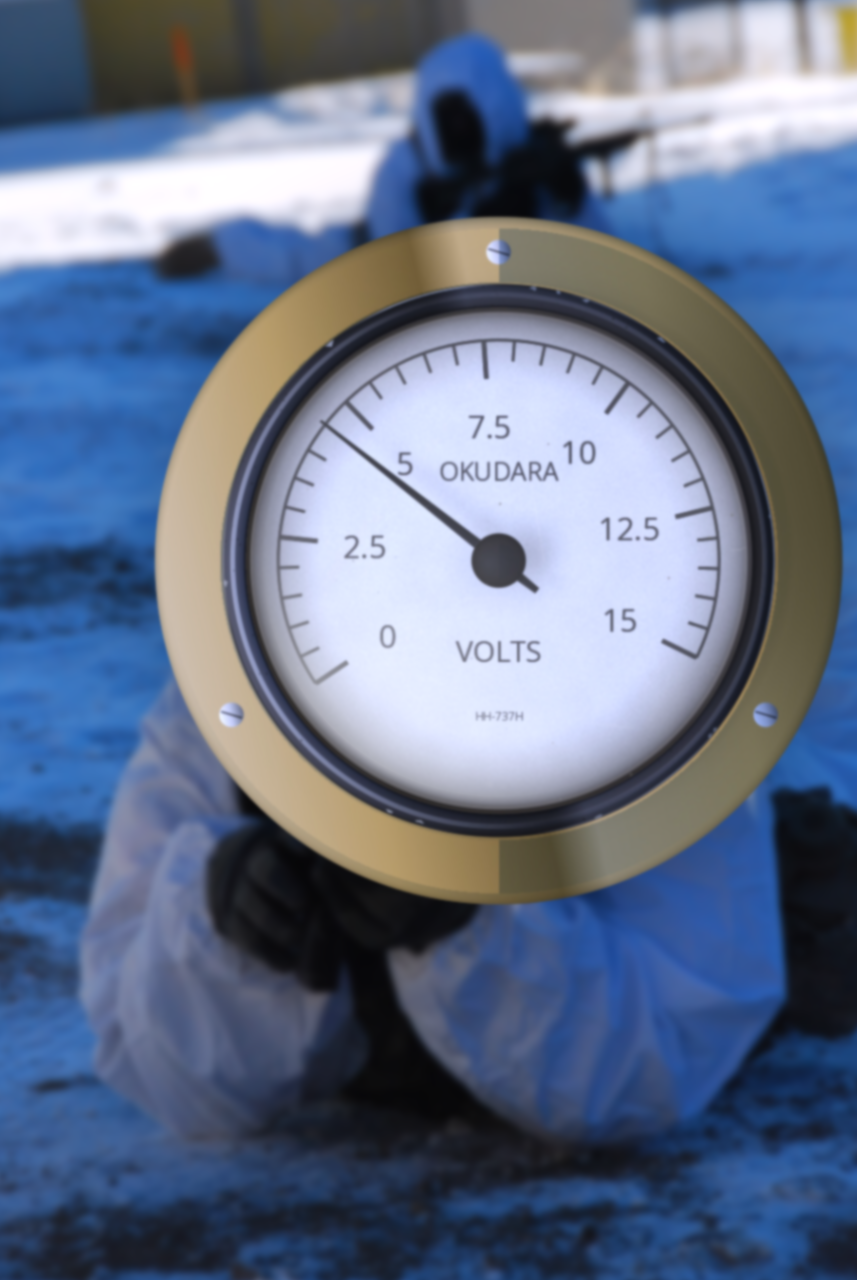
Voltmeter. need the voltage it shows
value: 4.5 V
